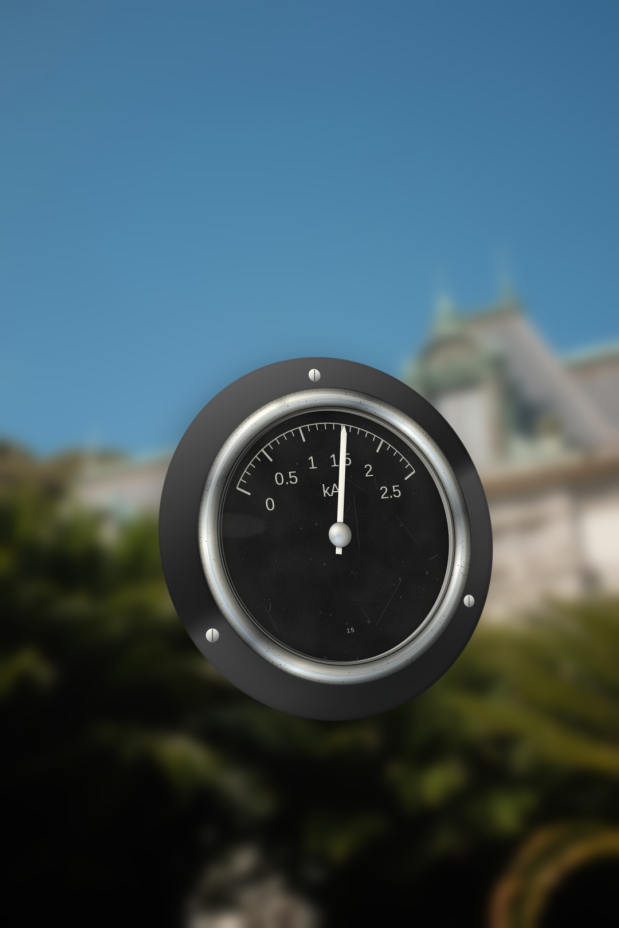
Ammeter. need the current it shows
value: 1.5 kA
